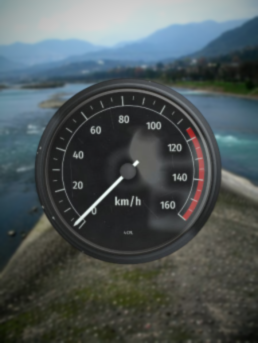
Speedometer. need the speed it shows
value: 2.5 km/h
